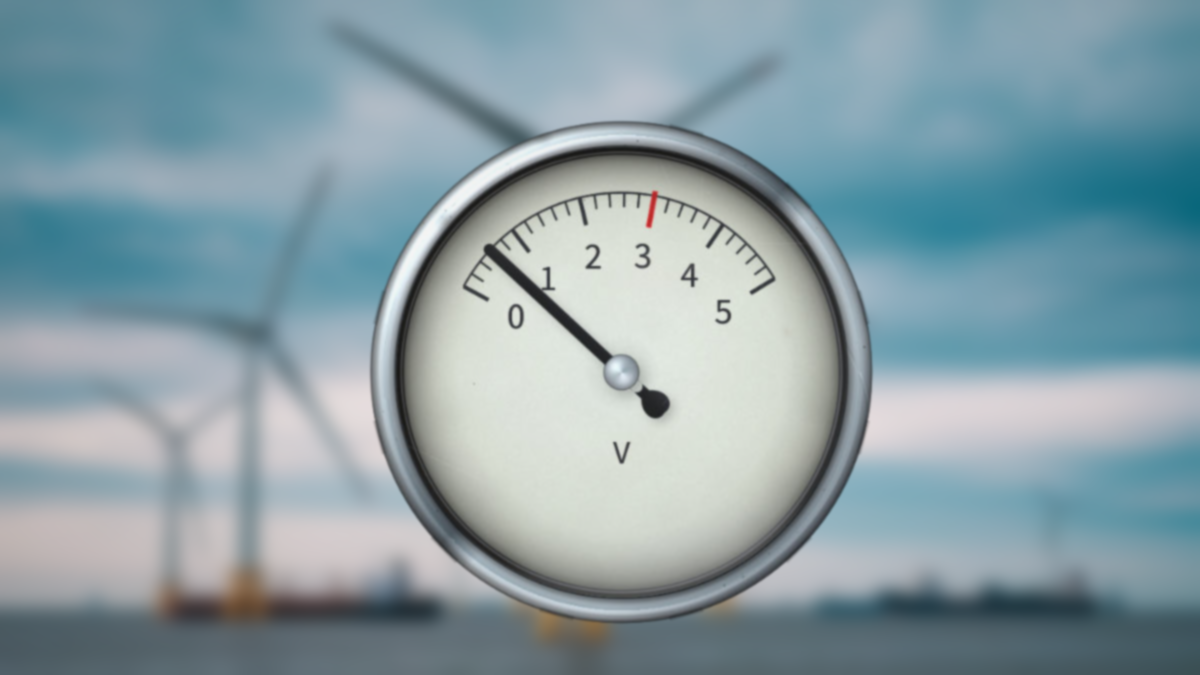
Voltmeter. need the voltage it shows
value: 0.6 V
